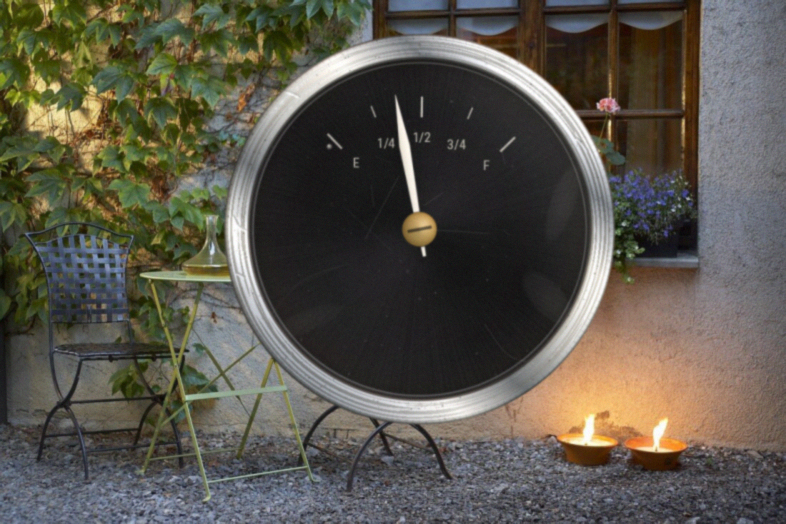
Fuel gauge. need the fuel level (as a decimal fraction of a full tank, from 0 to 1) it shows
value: 0.375
